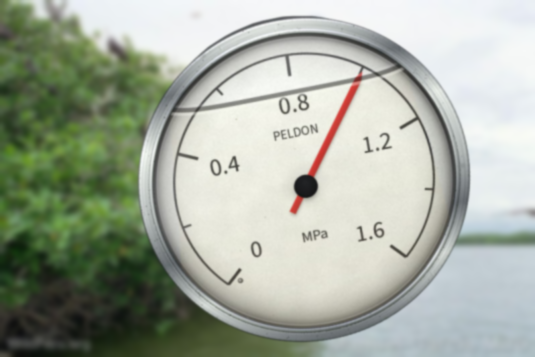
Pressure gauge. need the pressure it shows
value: 1 MPa
